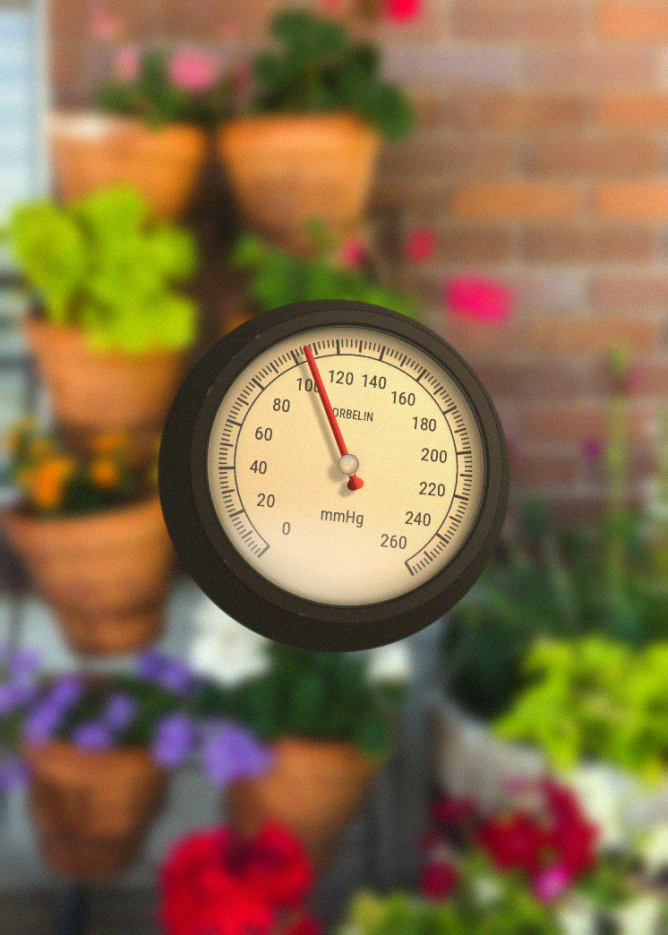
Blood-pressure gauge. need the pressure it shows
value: 106 mmHg
